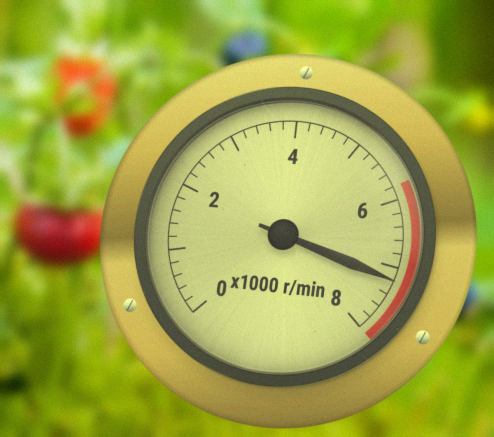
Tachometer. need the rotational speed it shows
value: 7200 rpm
